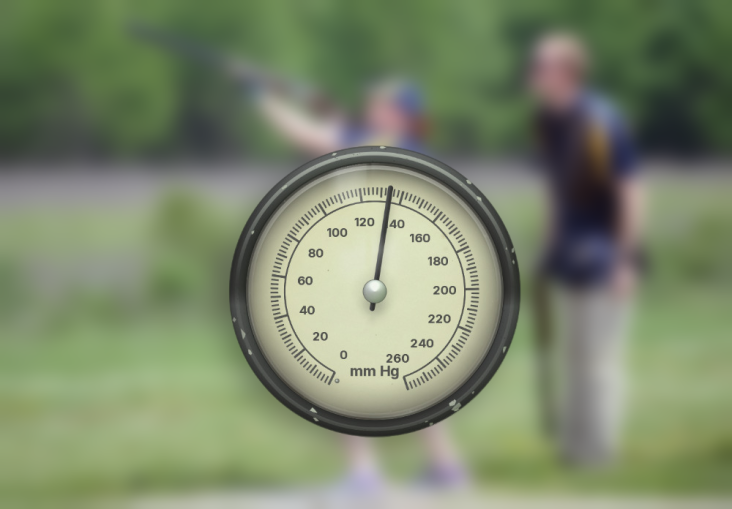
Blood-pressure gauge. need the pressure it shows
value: 134 mmHg
